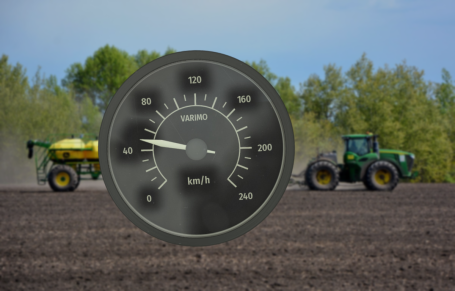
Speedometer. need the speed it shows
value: 50 km/h
